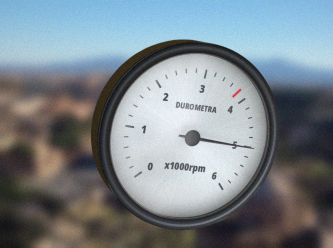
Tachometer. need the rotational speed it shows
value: 5000 rpm
